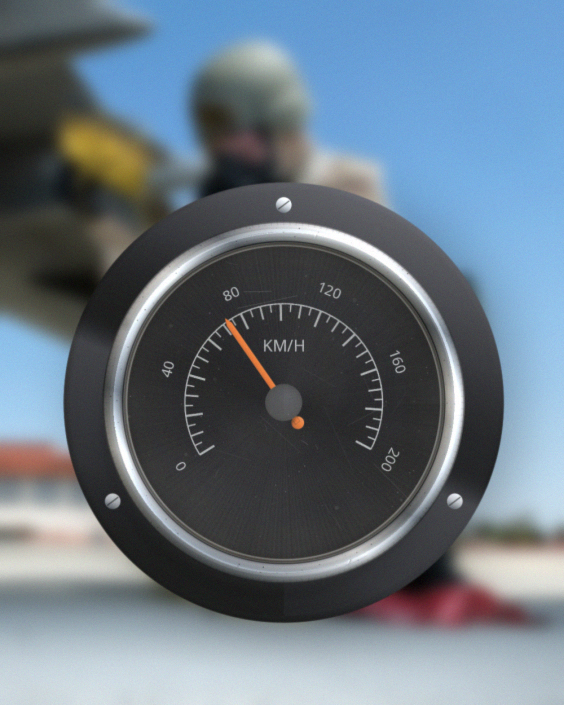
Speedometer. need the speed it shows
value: 72.5 km/h
